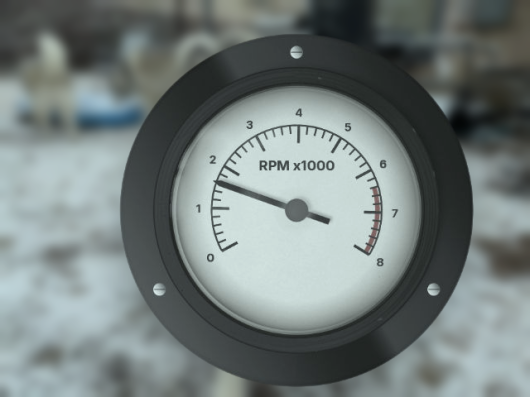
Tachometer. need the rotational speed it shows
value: 1600 rpm
